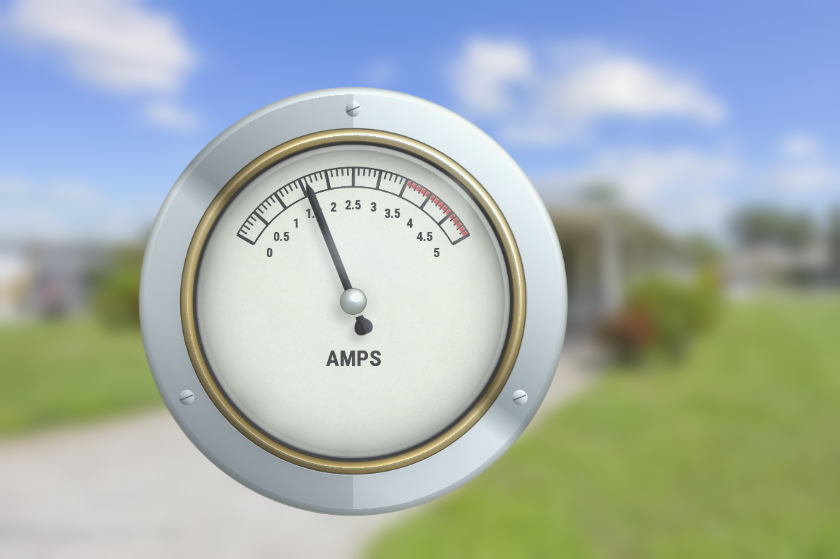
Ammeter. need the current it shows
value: 1.6 A
